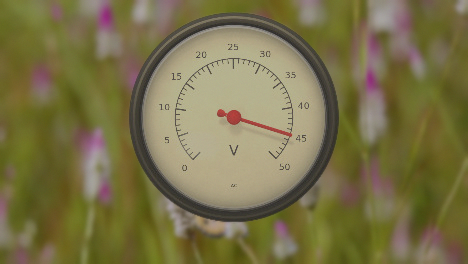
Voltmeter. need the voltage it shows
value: 45 V
